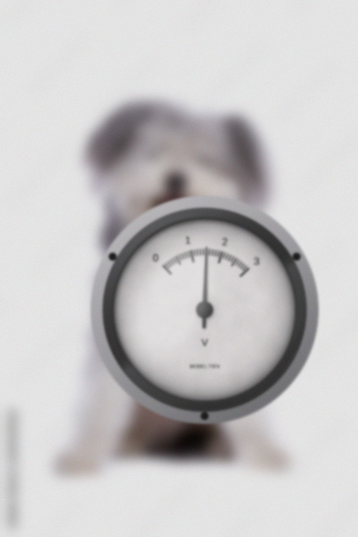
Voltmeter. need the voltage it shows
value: 1.5 V
